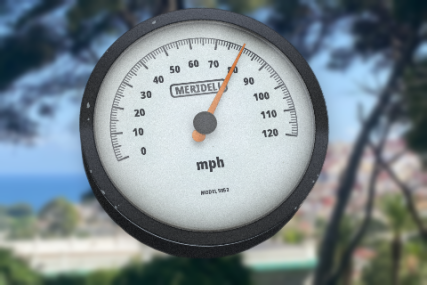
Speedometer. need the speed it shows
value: 80 mph
